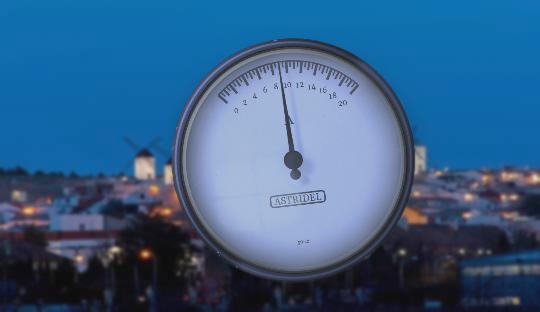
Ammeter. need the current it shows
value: 9 A
